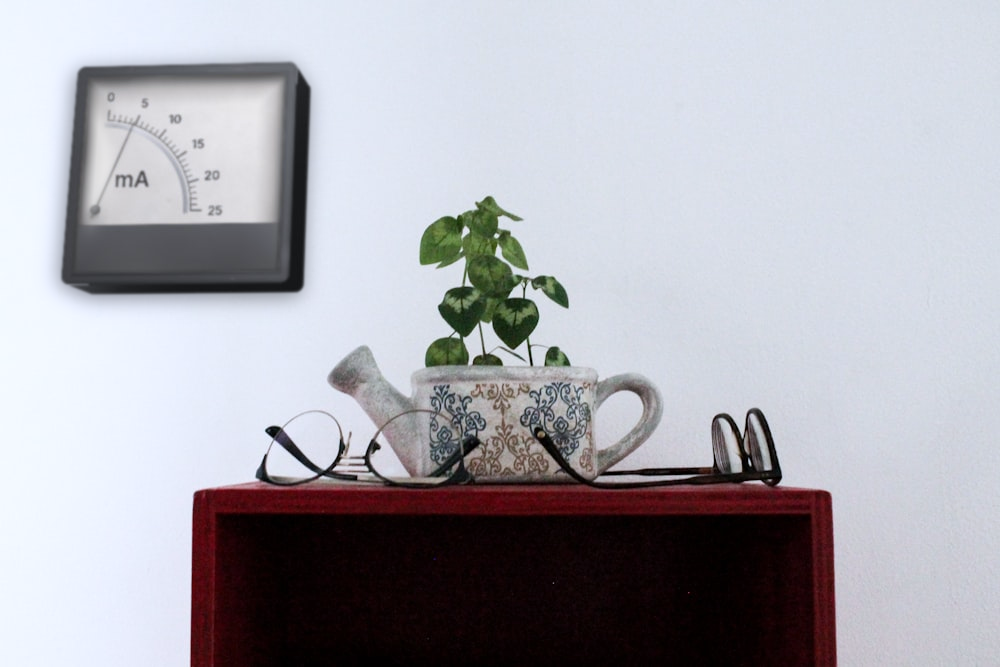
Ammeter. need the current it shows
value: 5 mA
